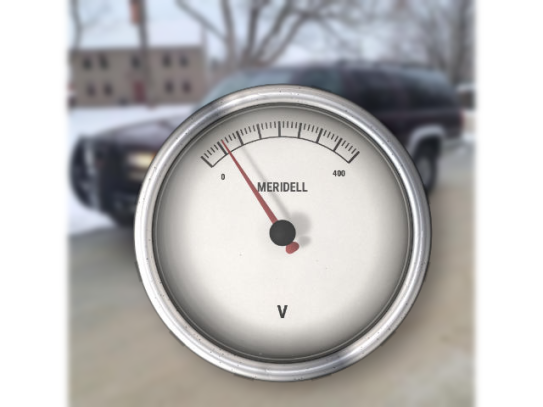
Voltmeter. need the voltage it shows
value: 60 V
